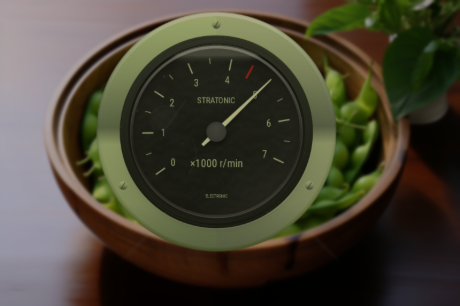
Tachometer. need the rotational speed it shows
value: 5000 rpm
